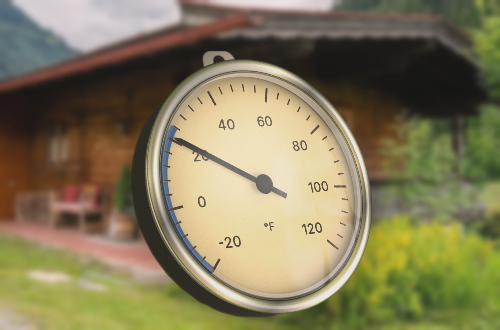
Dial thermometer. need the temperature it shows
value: 20 °F
